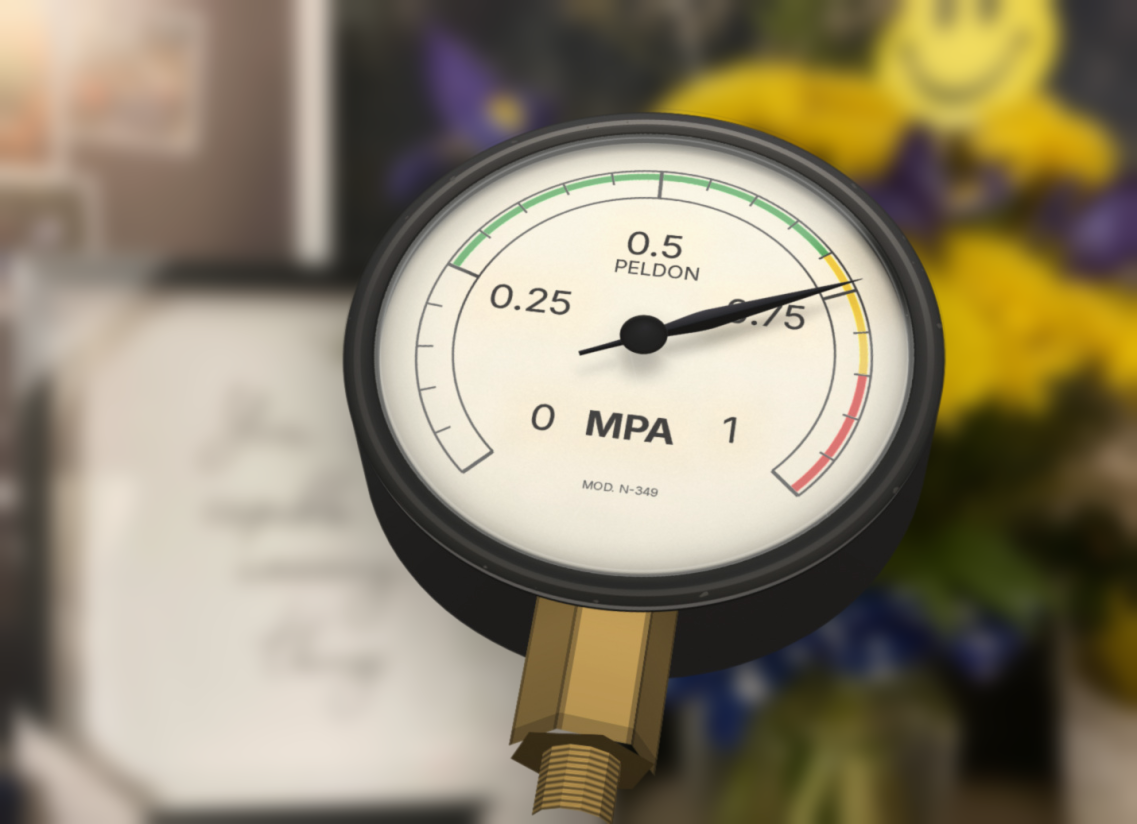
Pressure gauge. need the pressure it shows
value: 0.75 MPa
